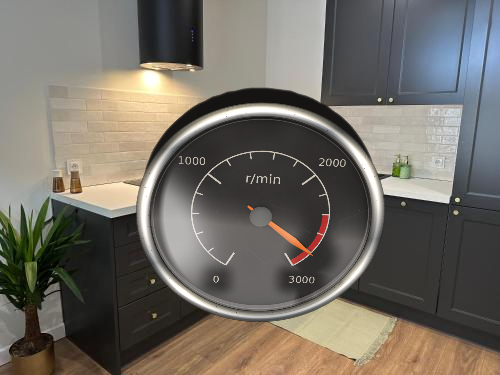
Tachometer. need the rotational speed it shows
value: 2800 rpm
